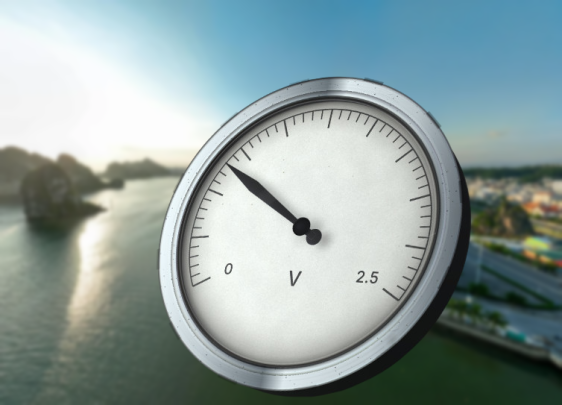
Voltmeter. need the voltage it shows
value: 0.65 V
